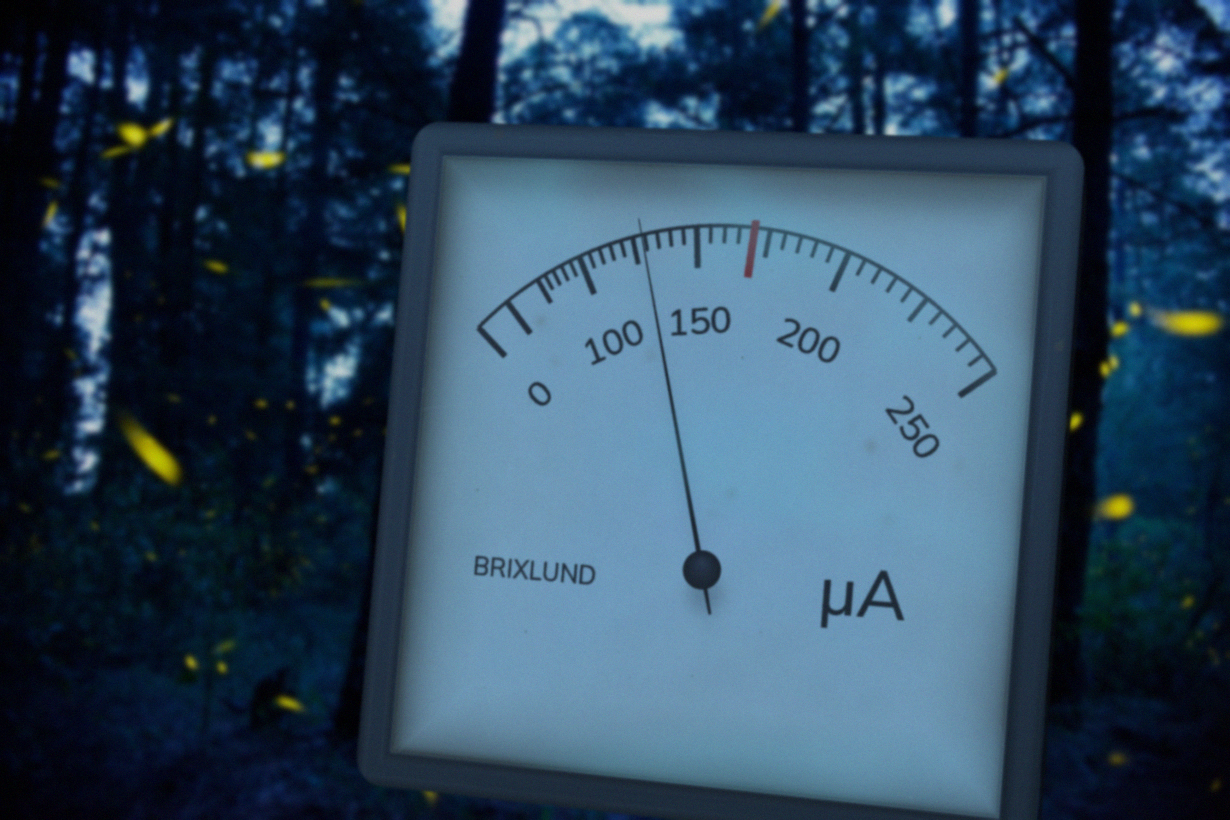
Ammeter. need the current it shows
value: 130 µA
